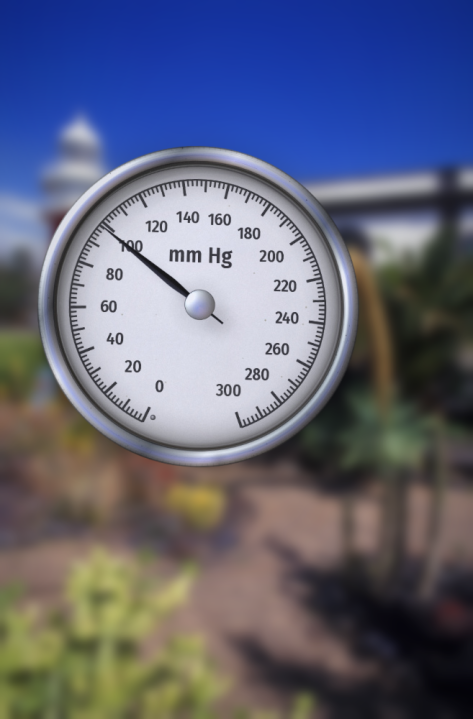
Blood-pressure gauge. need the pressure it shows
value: 98 mmHg
